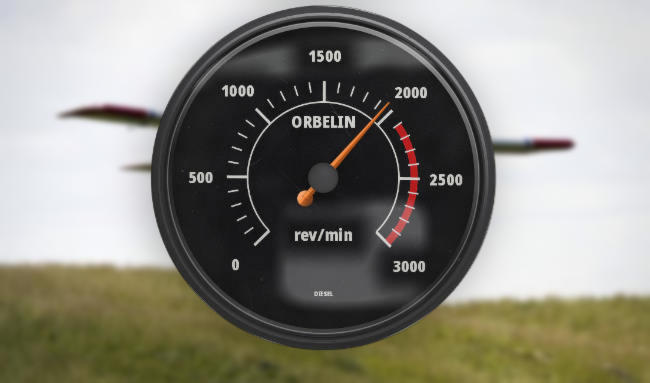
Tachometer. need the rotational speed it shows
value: 1950 rpm
